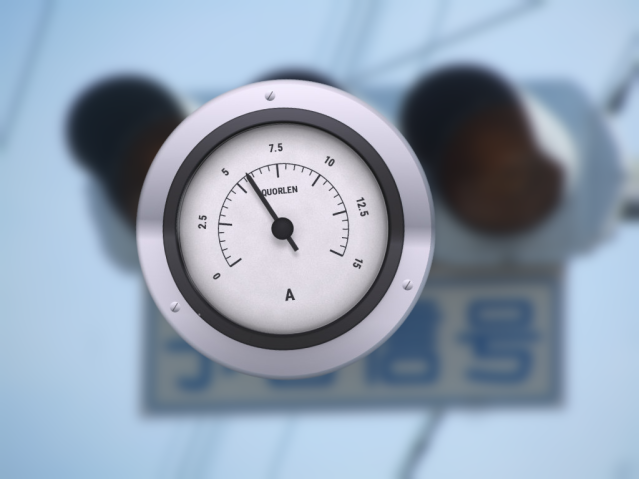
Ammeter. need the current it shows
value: 5.75 A
